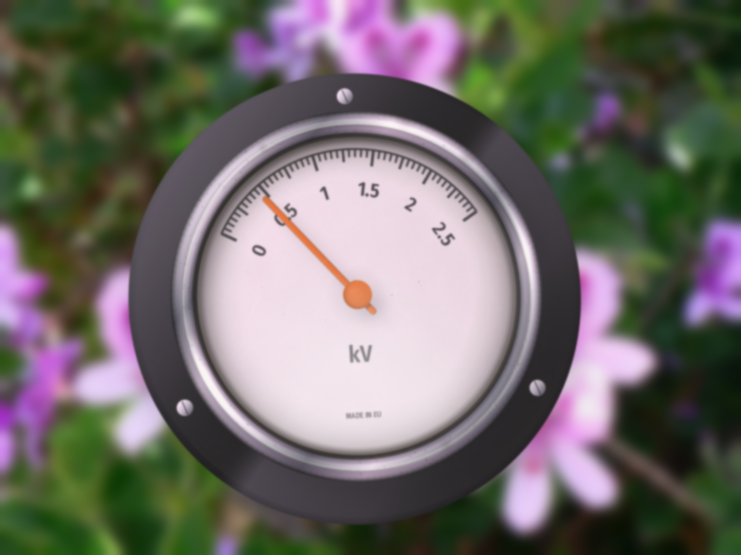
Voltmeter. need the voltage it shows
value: 0.45 kV
